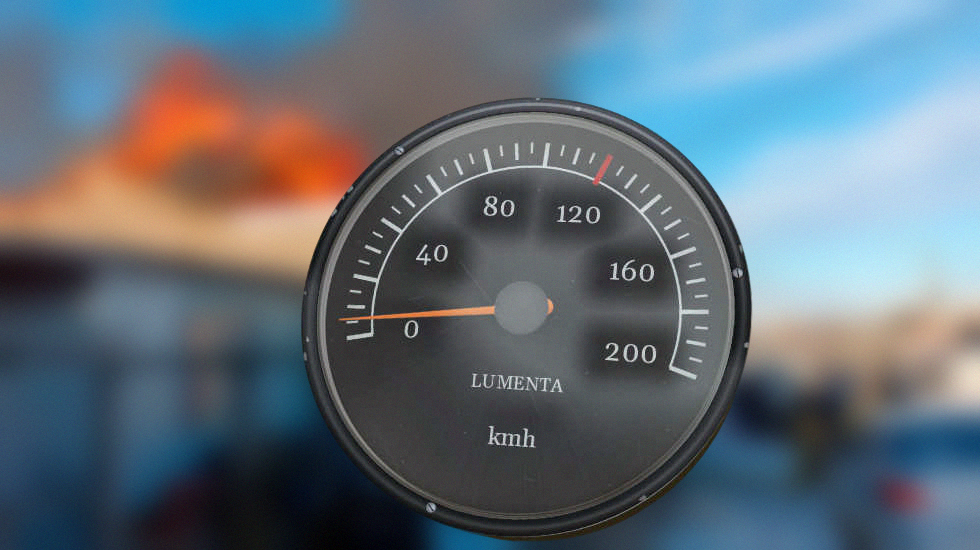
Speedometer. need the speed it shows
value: 5 km/h
